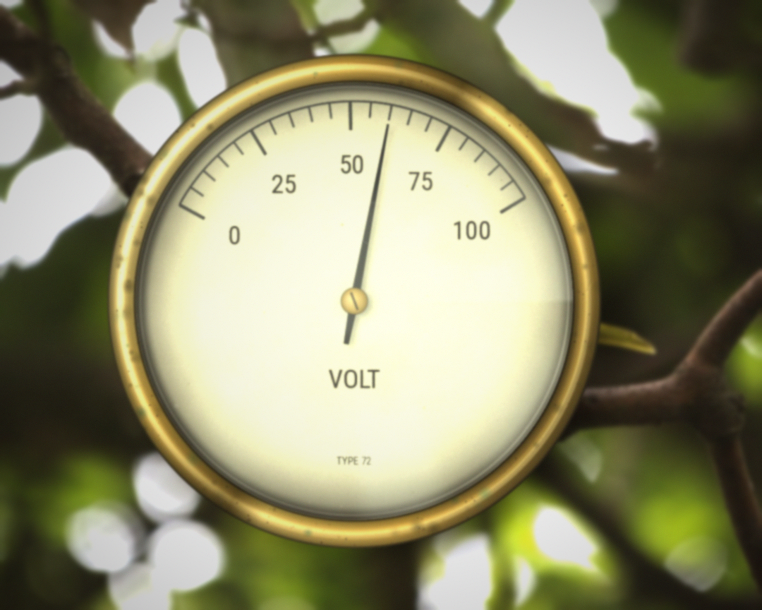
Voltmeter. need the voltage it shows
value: 60 V
